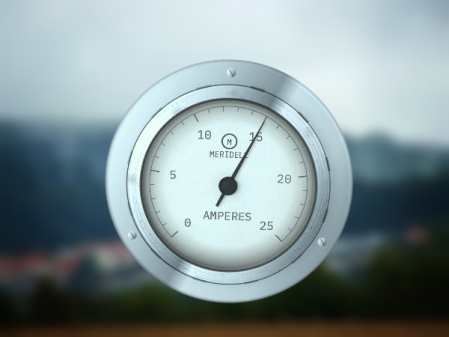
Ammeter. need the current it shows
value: 15 A
